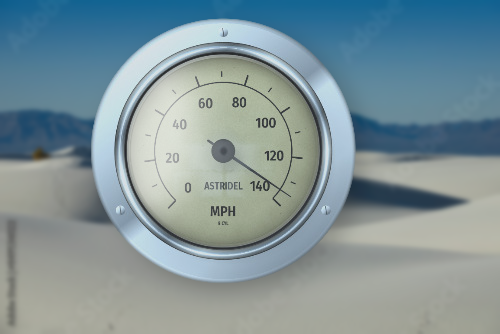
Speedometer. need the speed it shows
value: 135 mph
